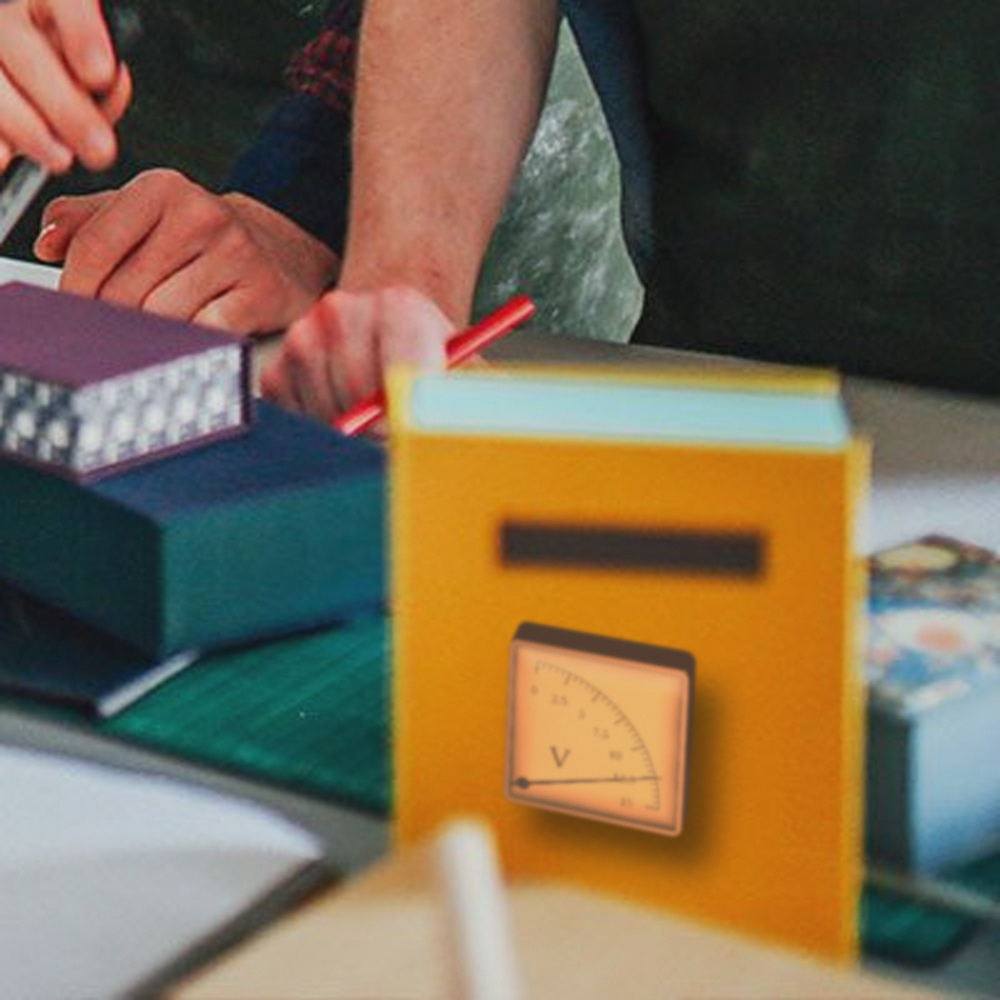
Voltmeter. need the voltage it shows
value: 12.5 V
